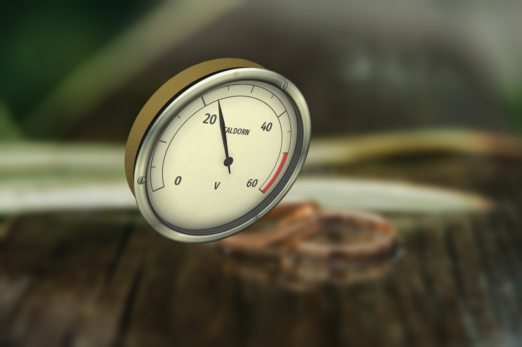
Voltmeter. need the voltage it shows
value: 22.5 V
